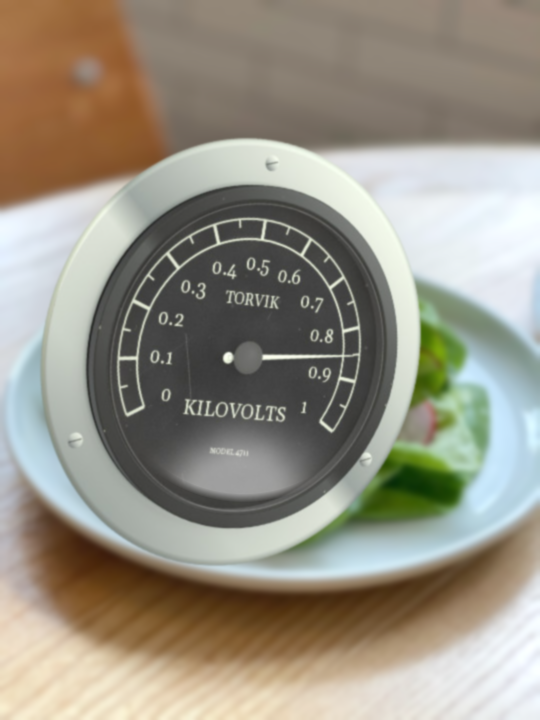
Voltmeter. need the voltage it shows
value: 0.85 kV
